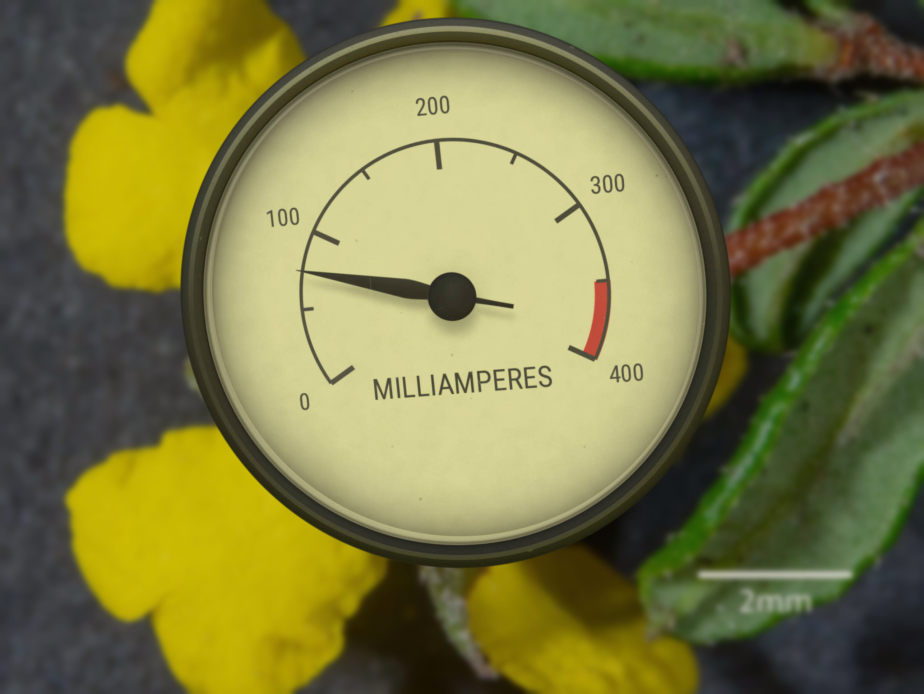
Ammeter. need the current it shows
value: 75 mA
